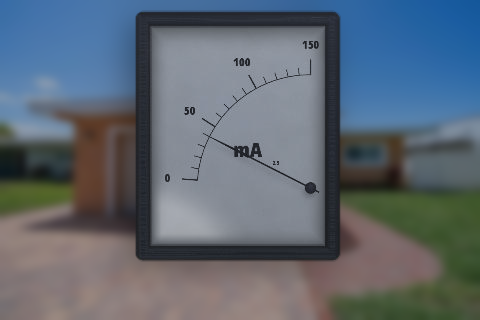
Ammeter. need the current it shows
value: 40 mA
